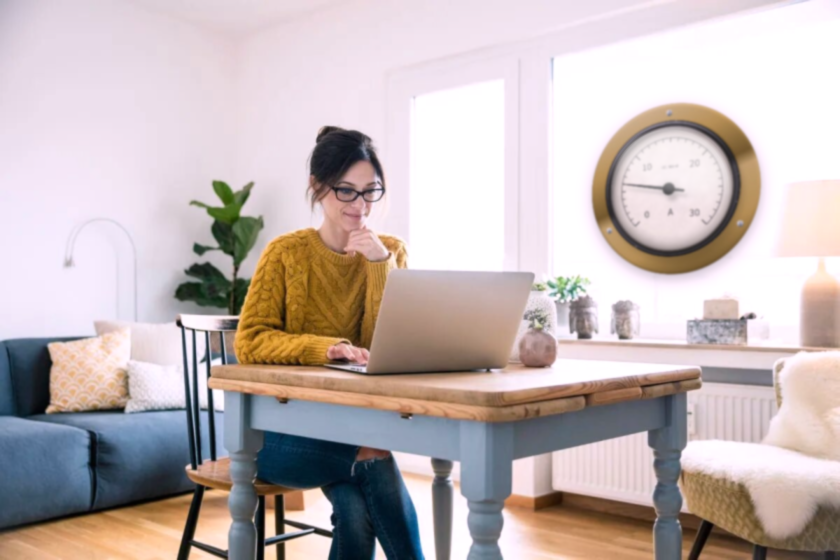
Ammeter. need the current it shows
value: 6 A
